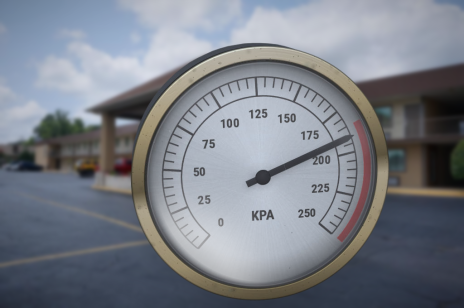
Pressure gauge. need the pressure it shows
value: 190 kPa
